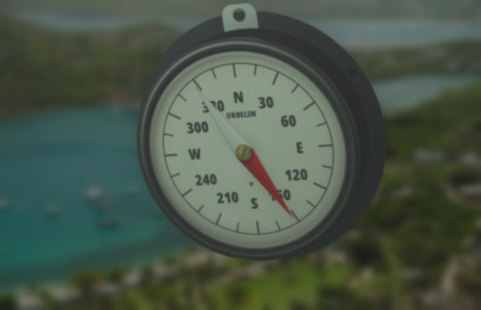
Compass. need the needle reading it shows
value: 150 °
